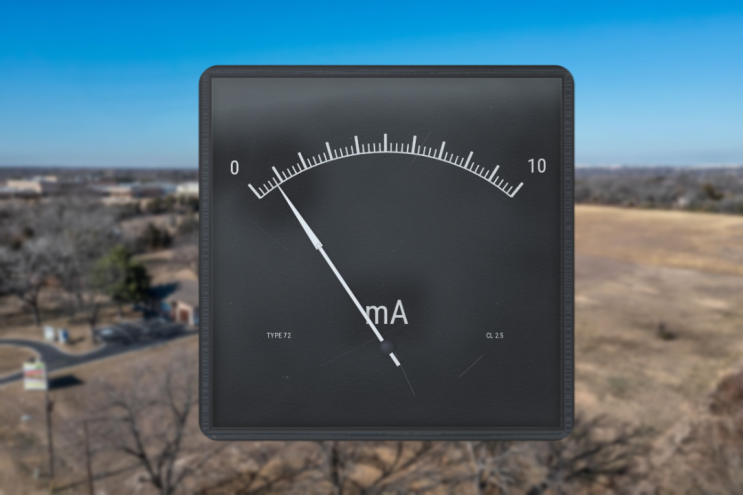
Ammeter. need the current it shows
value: 0.8 mA
